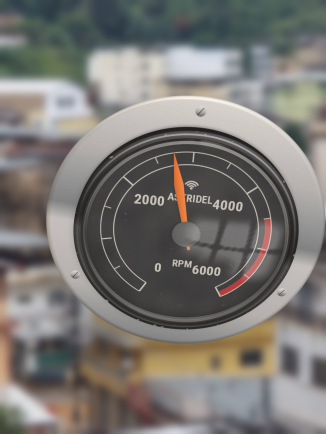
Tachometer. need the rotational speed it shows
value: 2750 rpm
